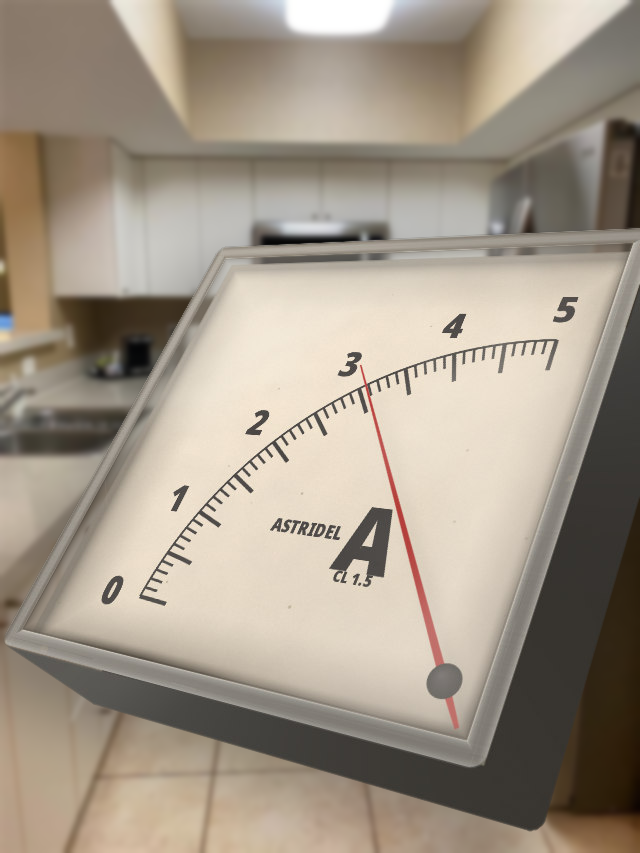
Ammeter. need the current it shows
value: 3.1 A
